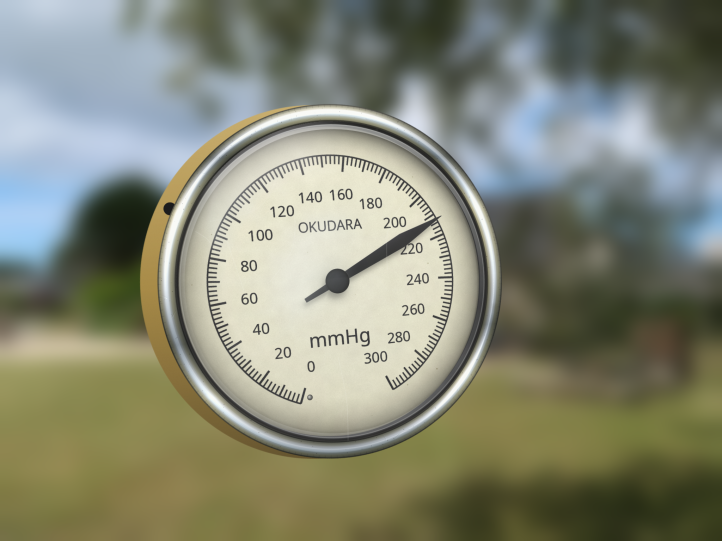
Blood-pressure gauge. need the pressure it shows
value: 212 mmHg
